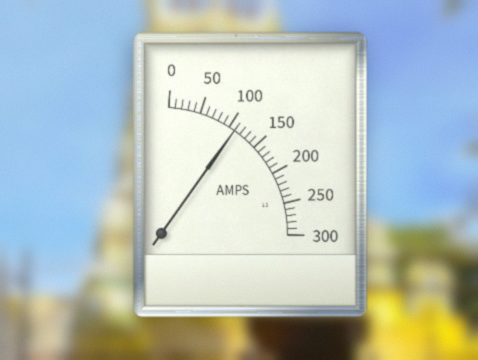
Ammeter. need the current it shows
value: 110 A
